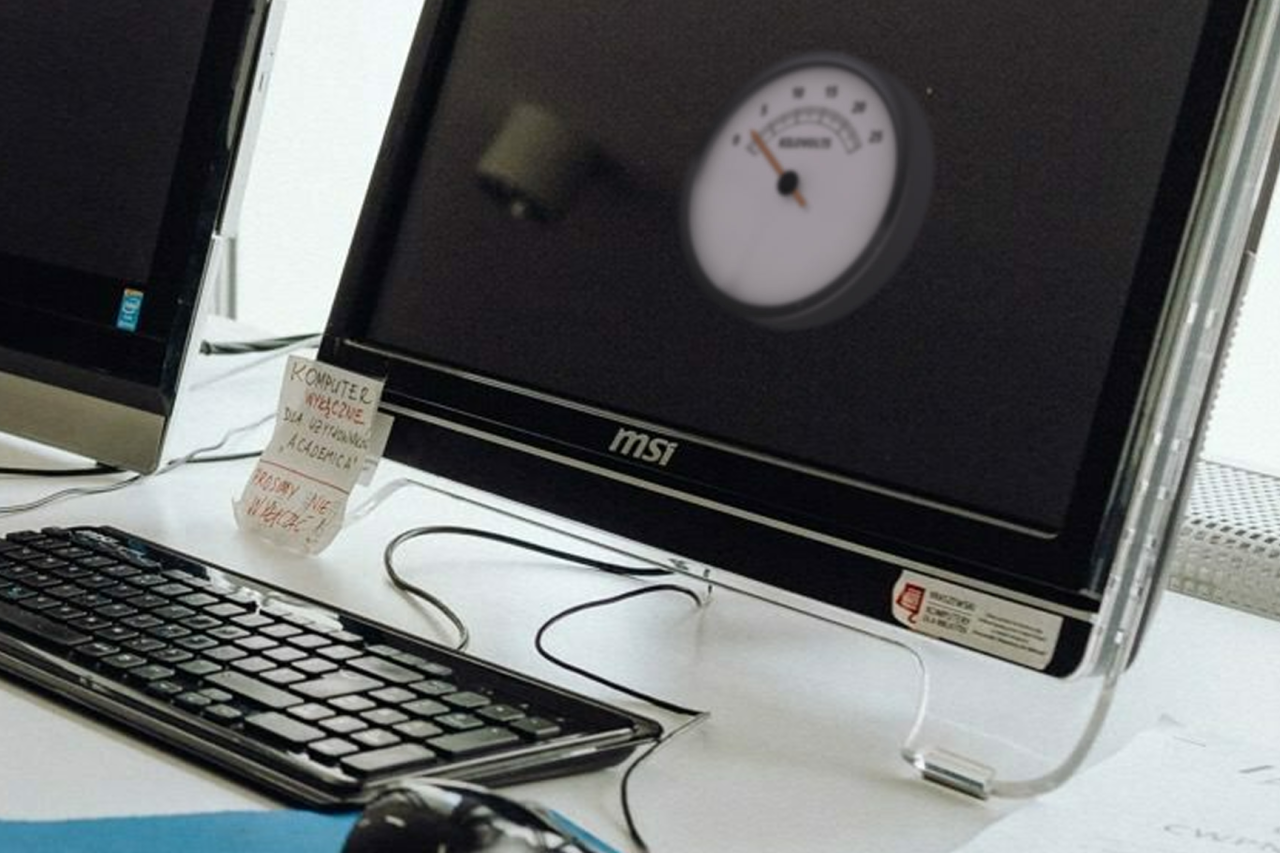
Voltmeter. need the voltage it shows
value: 2.5 kV
